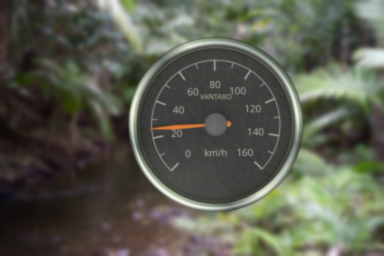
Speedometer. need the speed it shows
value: 25 km/h
